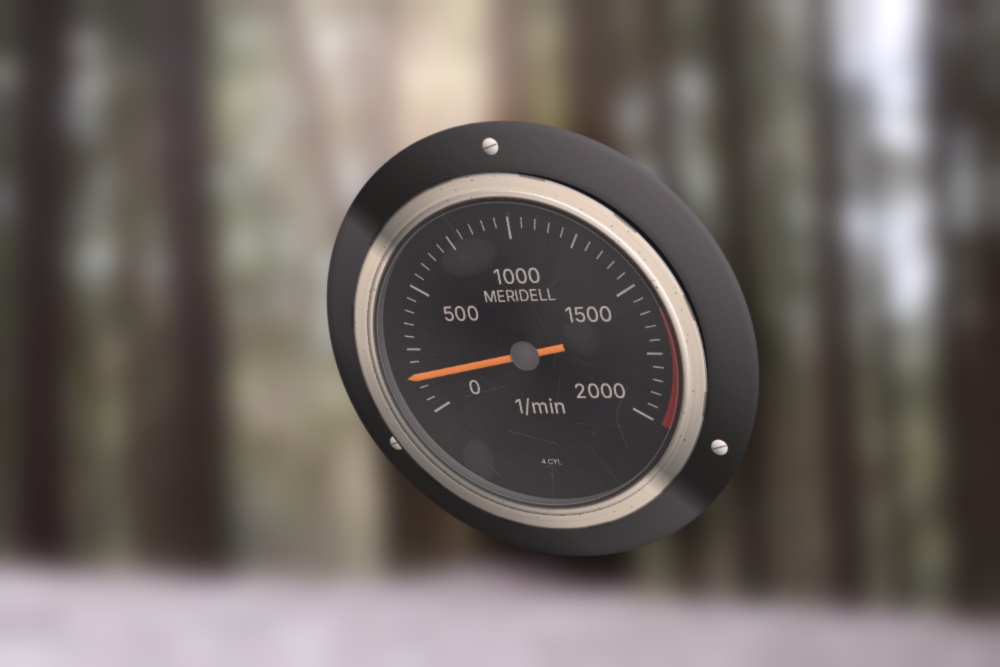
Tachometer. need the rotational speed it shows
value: 150 rpm
